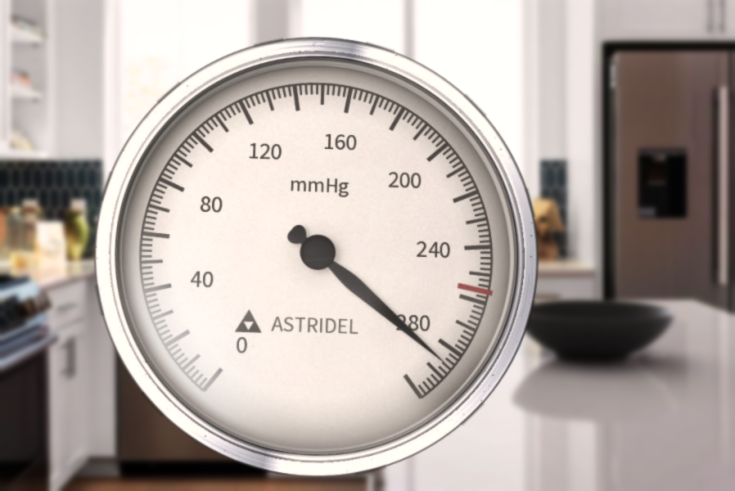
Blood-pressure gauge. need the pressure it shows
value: 286 mmHg
